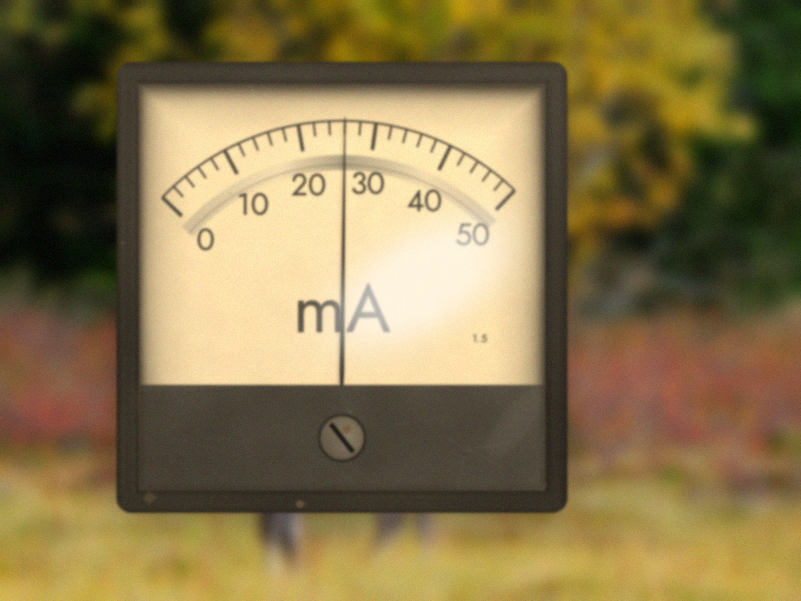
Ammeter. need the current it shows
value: 26 mA
